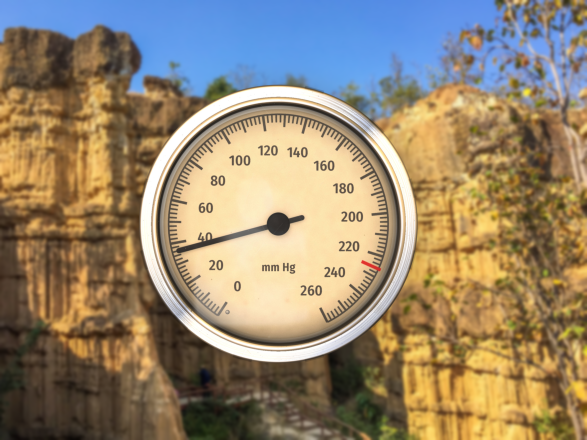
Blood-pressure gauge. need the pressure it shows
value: 36 mmHg
